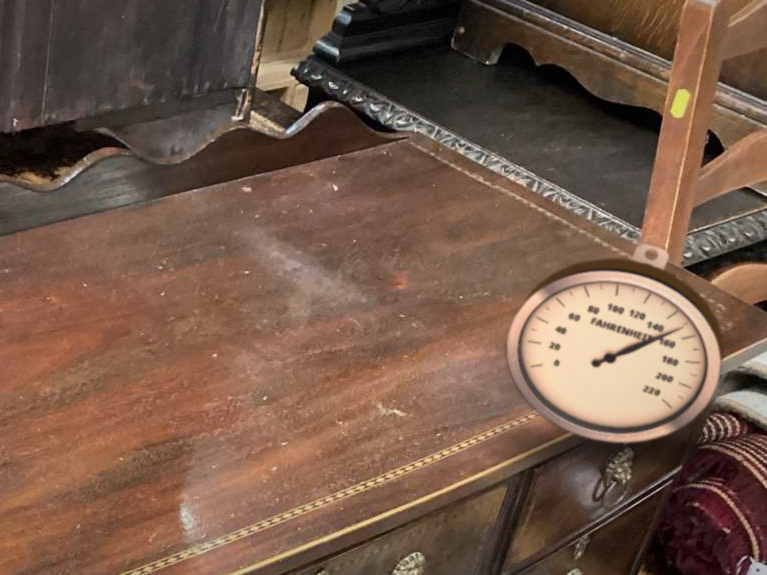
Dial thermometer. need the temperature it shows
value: 150 °F
